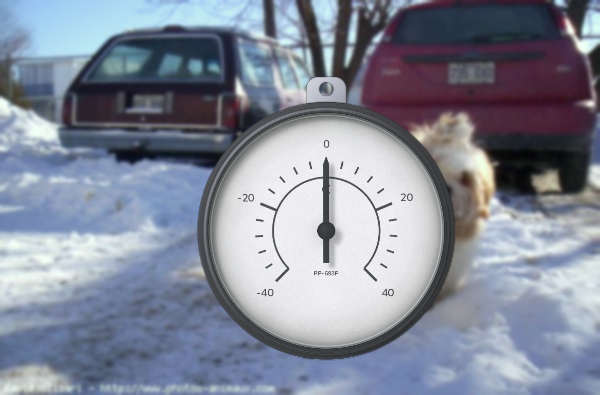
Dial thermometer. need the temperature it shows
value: 0 °C
